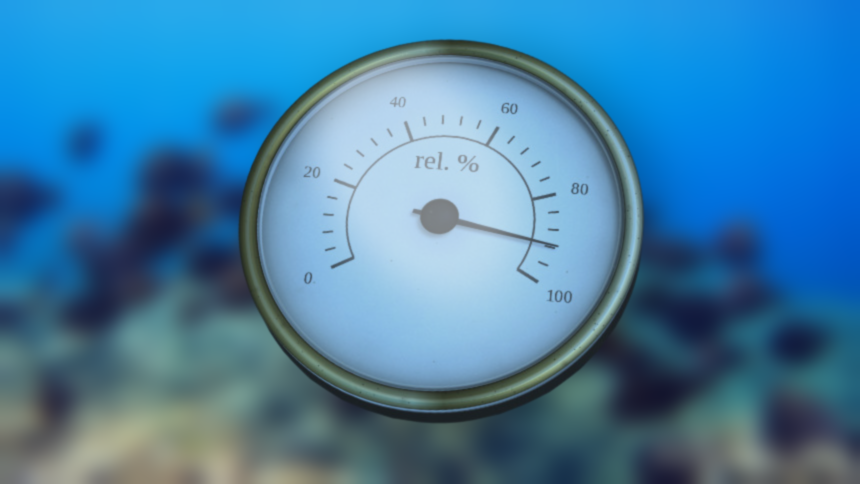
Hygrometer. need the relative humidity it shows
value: 92 %
